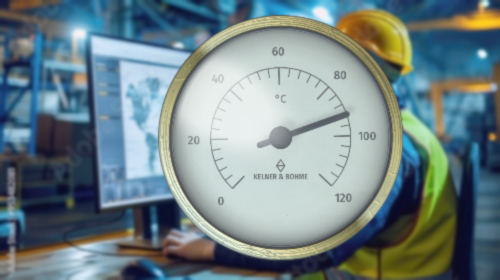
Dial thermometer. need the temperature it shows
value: 92 °C
